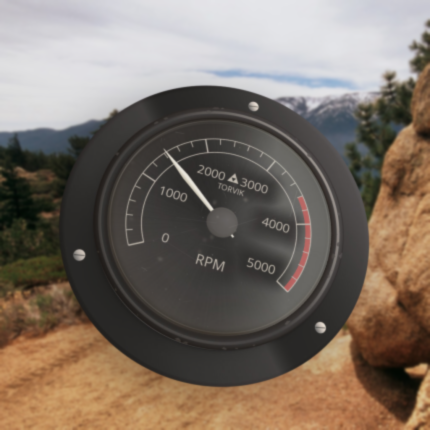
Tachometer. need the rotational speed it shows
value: 1400 rpm
